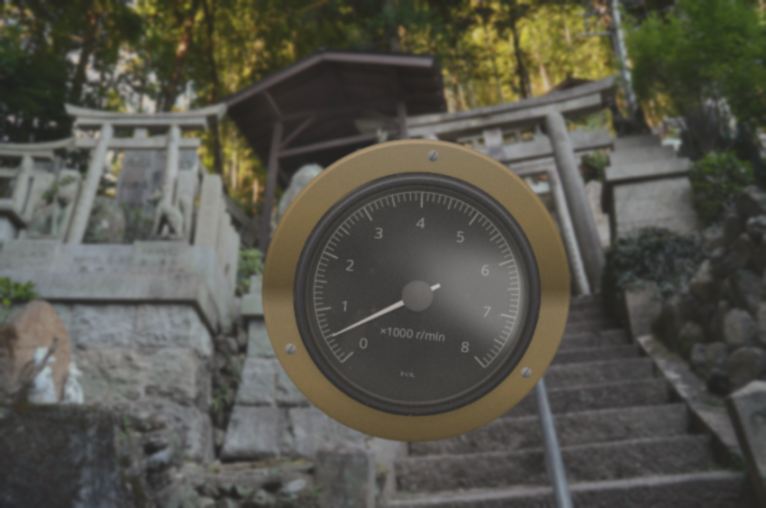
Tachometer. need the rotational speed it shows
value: 500 rpm
